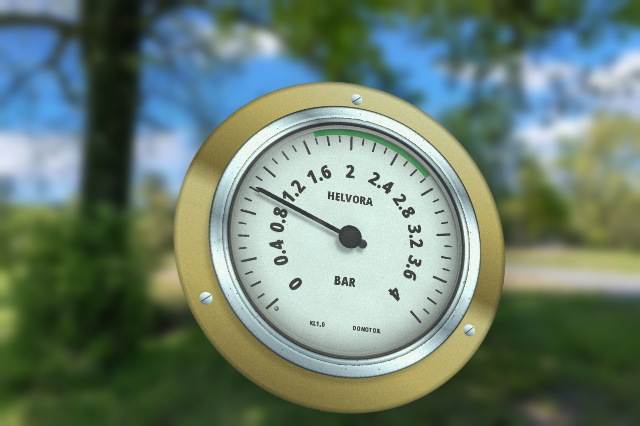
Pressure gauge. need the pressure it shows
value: 1 bar
